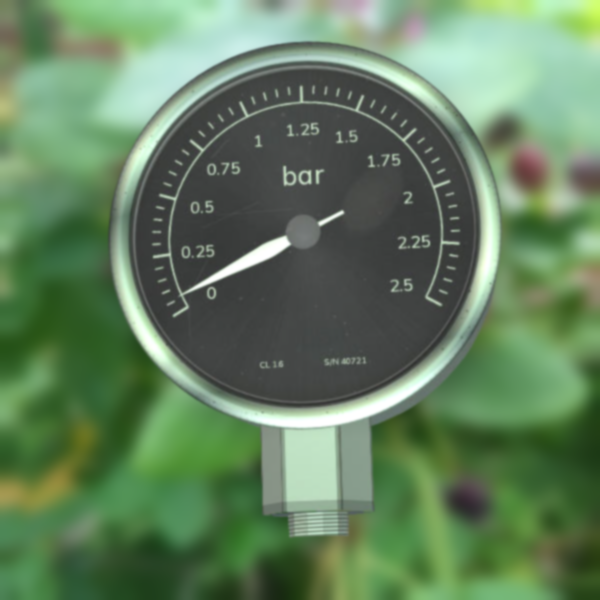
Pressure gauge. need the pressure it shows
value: 0.05 bar
